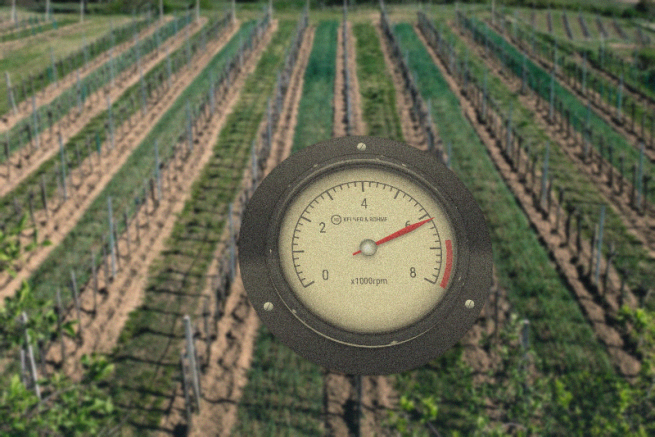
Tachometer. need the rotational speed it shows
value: 6200 rpm
